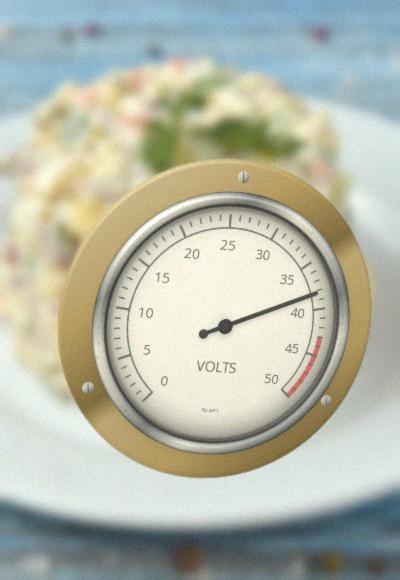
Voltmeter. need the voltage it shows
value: 38 V
